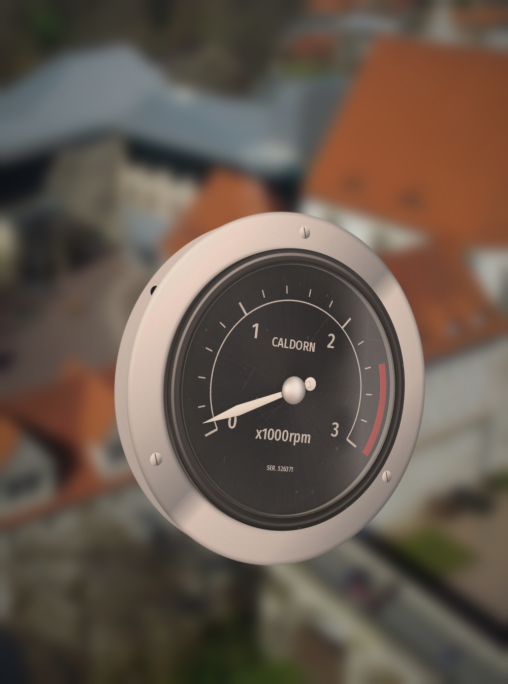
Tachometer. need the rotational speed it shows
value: 100 rpm
